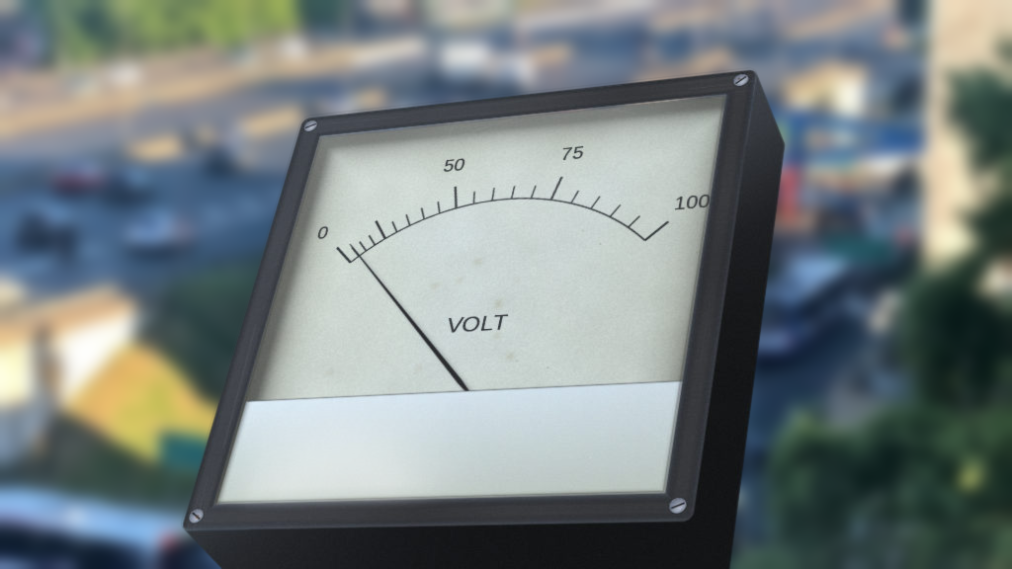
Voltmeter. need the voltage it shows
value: 10 V
